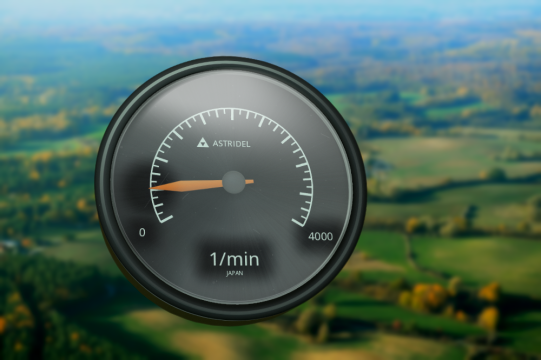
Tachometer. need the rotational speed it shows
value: 400 rpm
